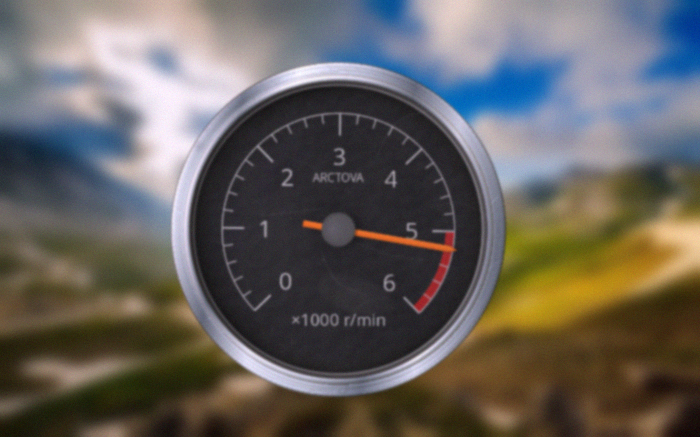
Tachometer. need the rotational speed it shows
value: 5200 rpm
